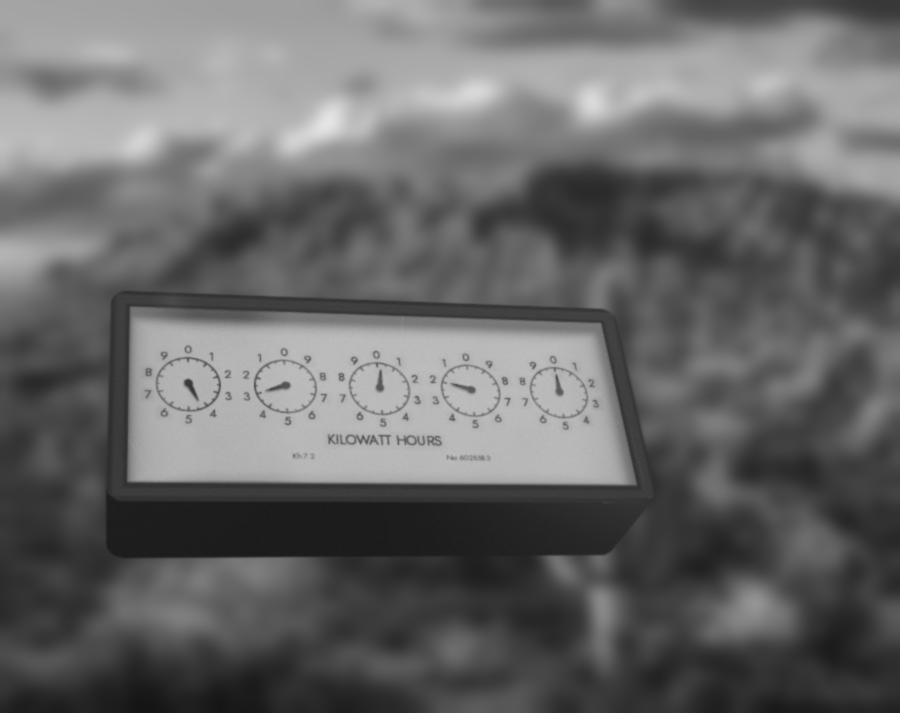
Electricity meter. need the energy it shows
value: 43020 kWh
